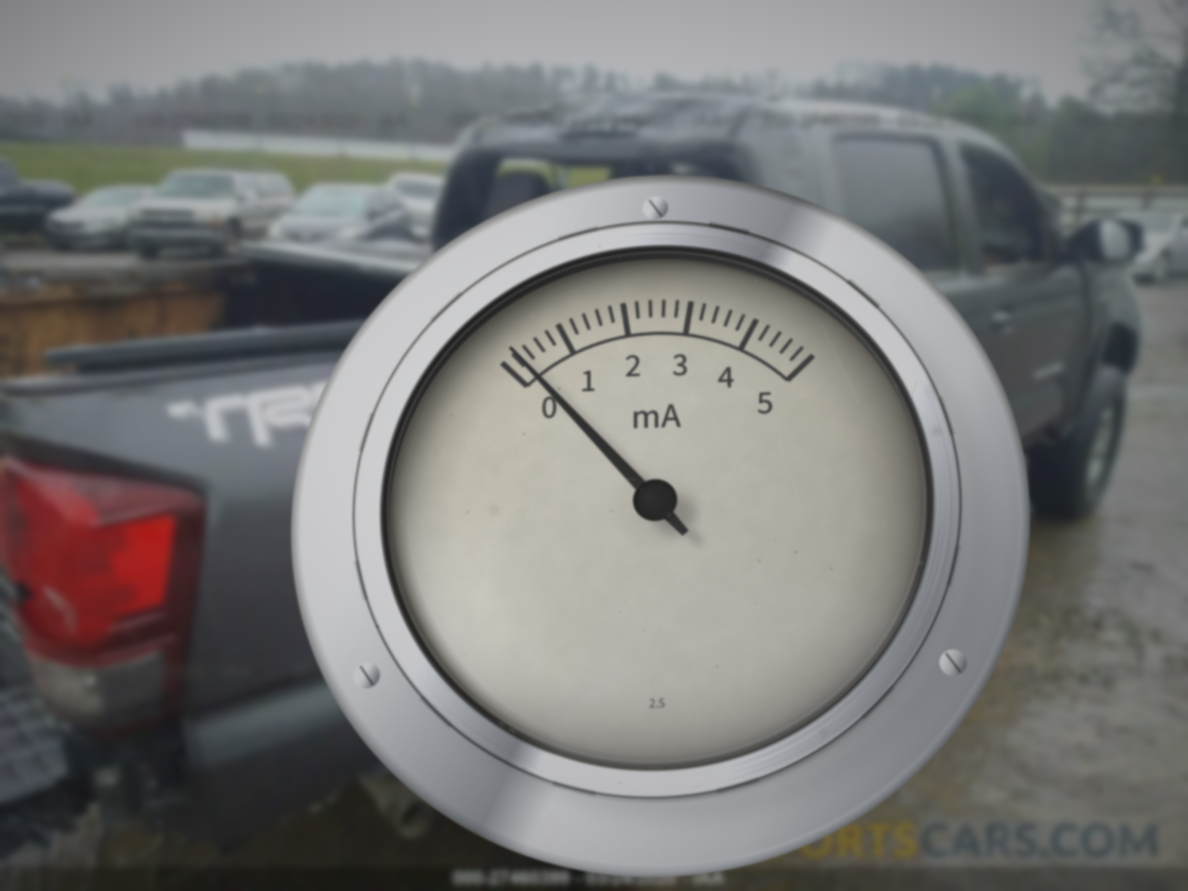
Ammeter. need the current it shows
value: 0.2 mA
